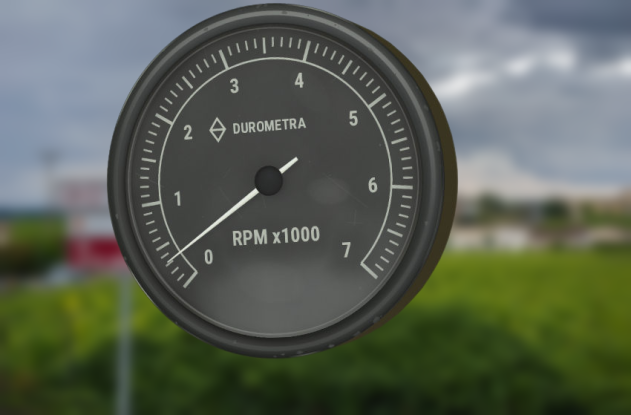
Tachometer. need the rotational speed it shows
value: 300 rpm
